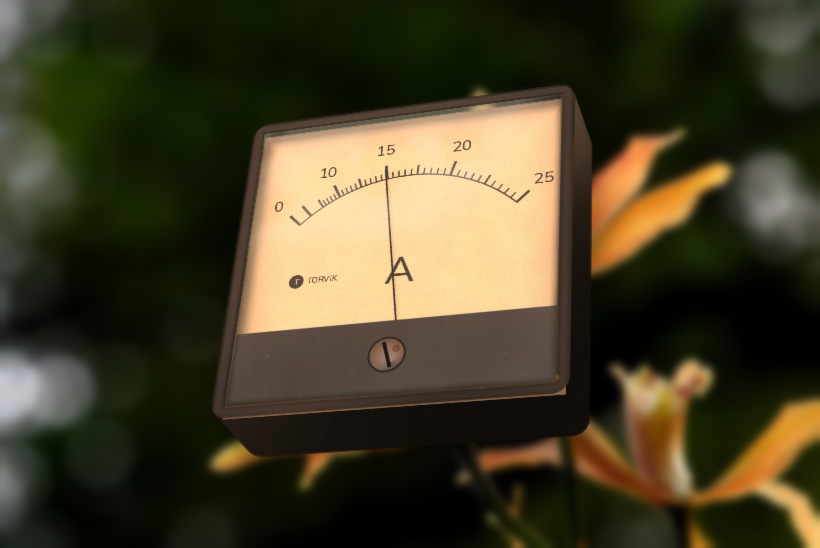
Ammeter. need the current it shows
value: 15 A
